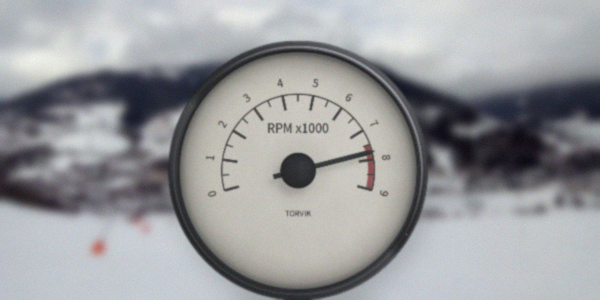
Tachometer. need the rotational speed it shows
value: 7750 rpm
